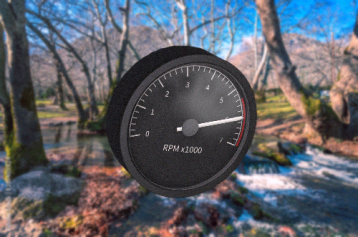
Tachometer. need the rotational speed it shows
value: 6000 rpm
